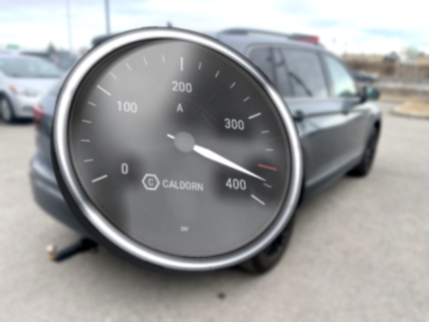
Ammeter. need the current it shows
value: 380 A
